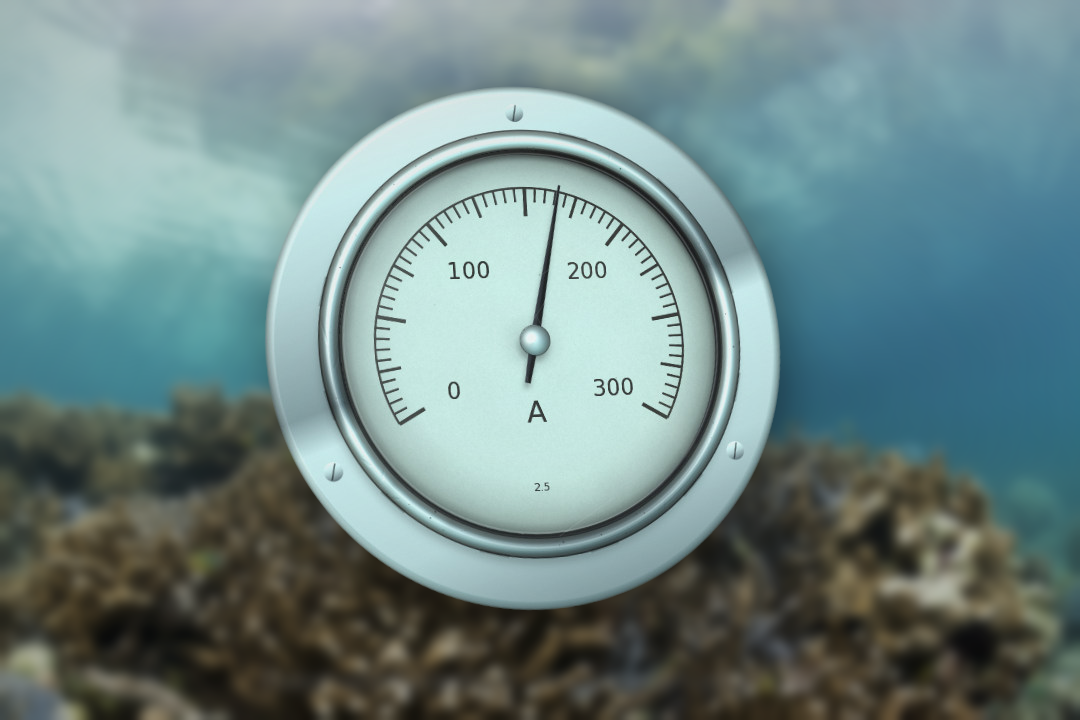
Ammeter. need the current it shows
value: 165 A
